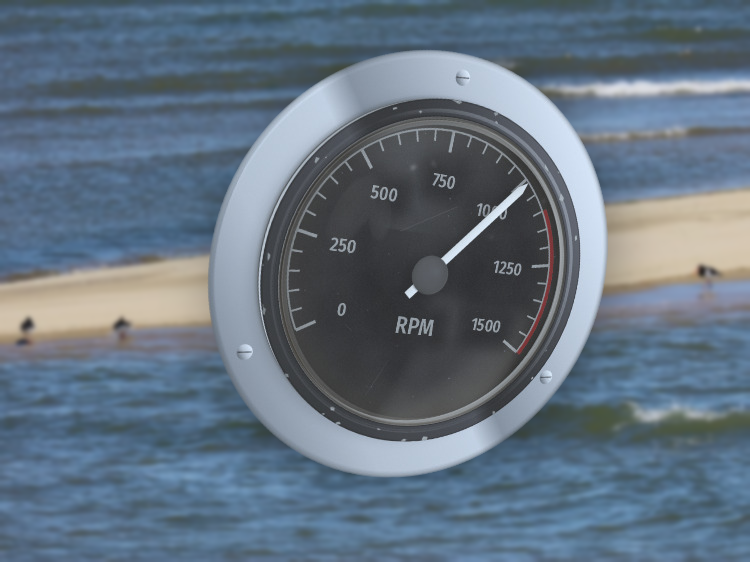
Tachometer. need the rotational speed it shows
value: 1000 rpm
